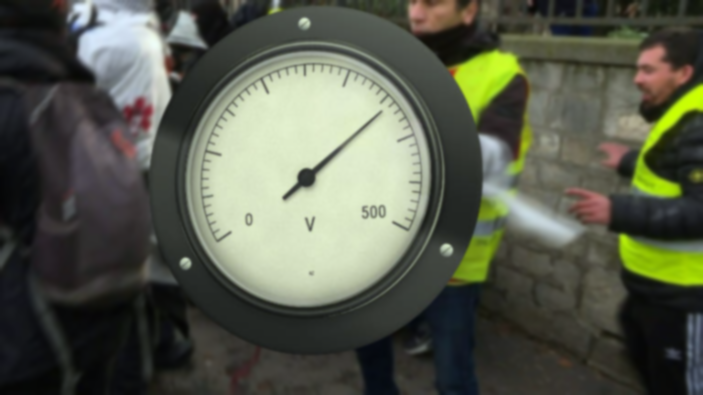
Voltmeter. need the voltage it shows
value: 360 V
